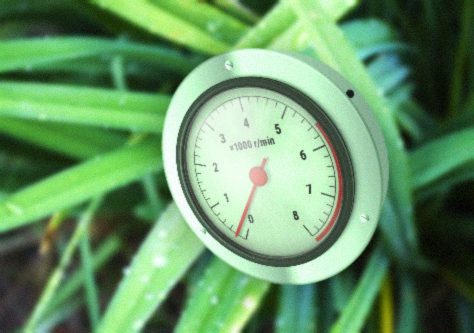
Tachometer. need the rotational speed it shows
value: 200 rpm
